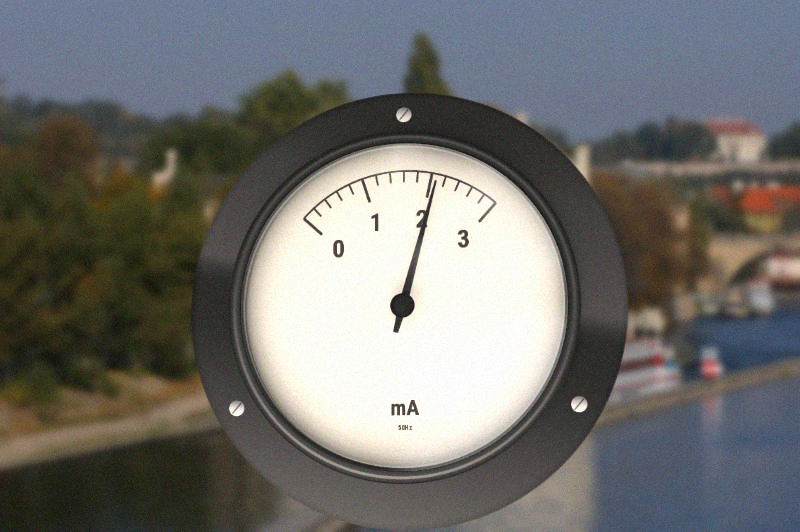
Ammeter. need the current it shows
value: 2.1 mA
